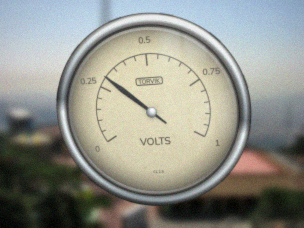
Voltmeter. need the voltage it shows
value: 0.3 V
